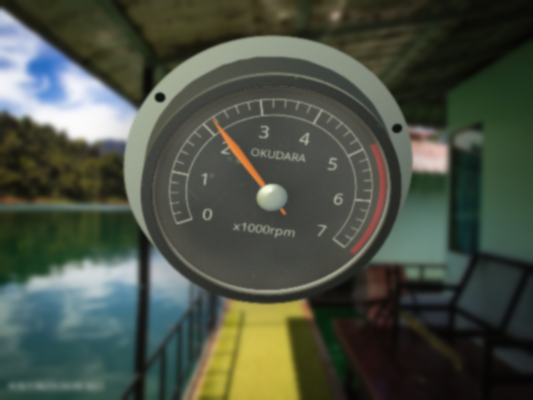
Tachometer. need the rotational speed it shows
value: 2200 rpm
